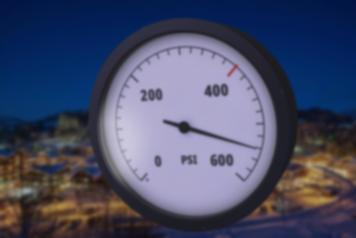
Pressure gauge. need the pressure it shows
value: 540 psi
